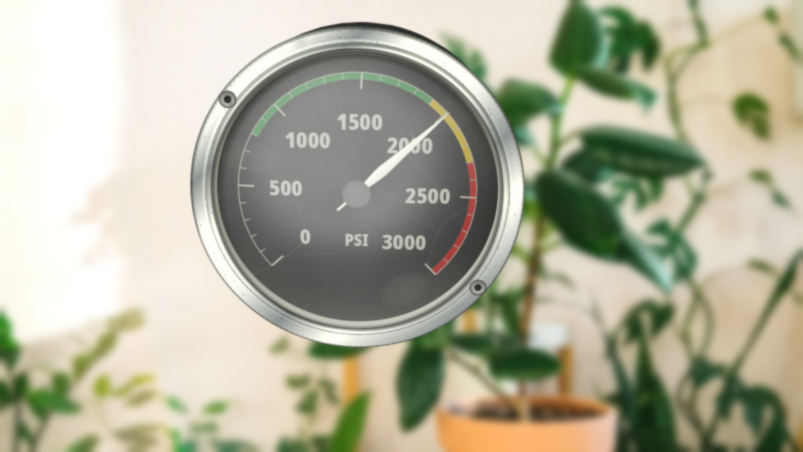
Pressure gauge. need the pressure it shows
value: 2000 psi
